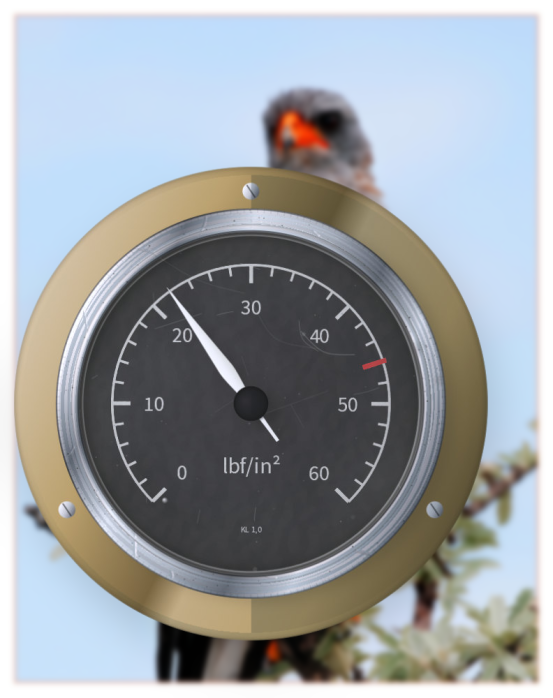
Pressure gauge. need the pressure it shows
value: 22 psi
